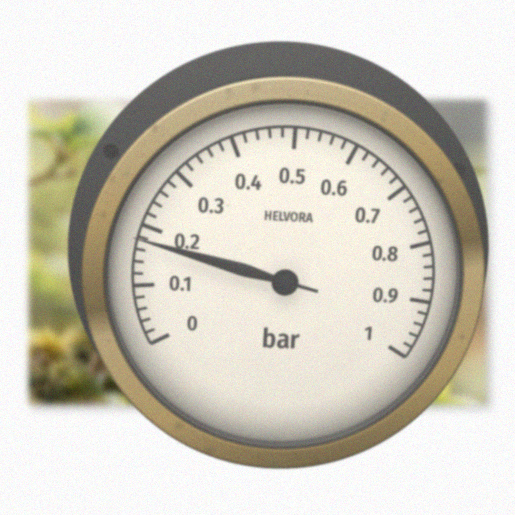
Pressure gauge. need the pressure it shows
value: 0.18 bar
